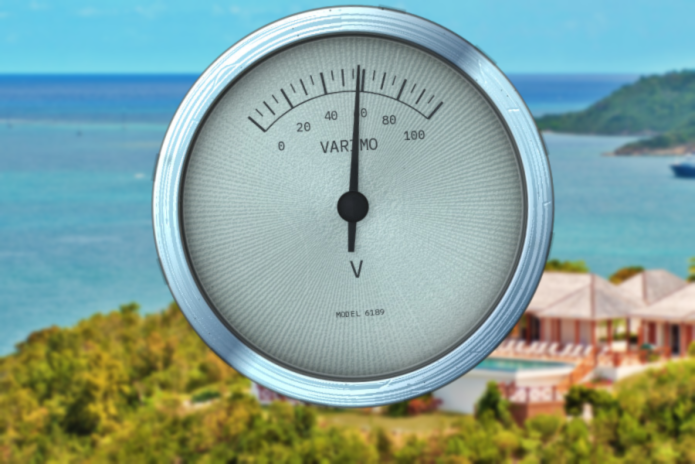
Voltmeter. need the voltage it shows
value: 57.5 V
